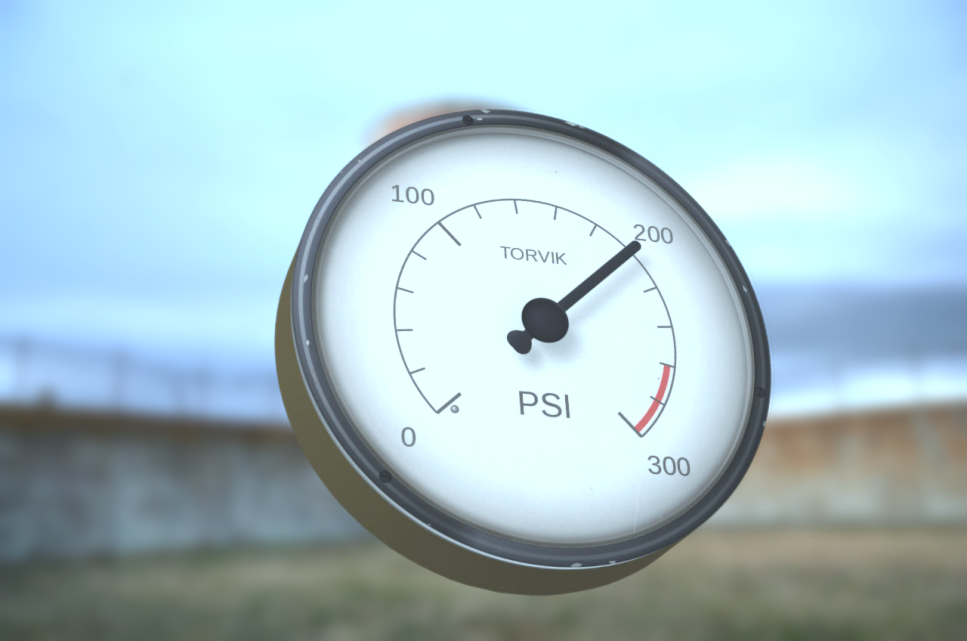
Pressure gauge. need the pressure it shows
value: 200 psi
